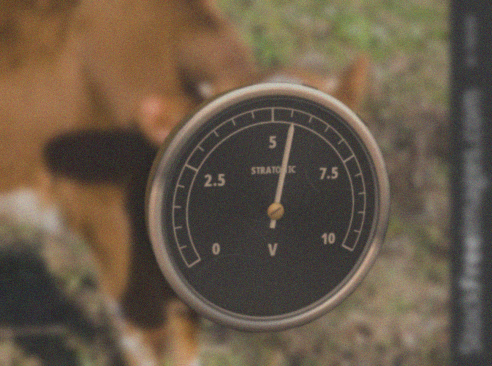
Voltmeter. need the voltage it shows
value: 5.5 V
